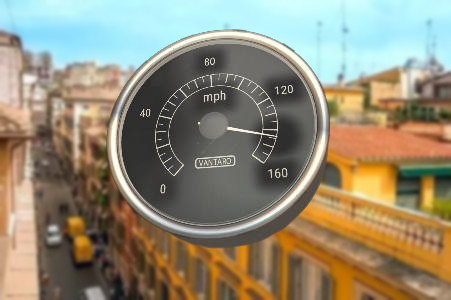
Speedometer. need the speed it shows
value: 145 mph
